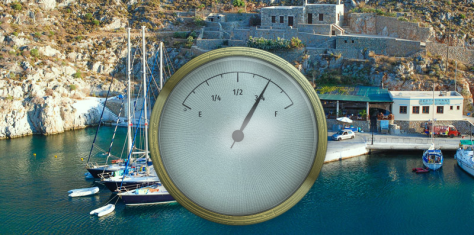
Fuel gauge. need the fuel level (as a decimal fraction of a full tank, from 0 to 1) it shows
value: 0.75
